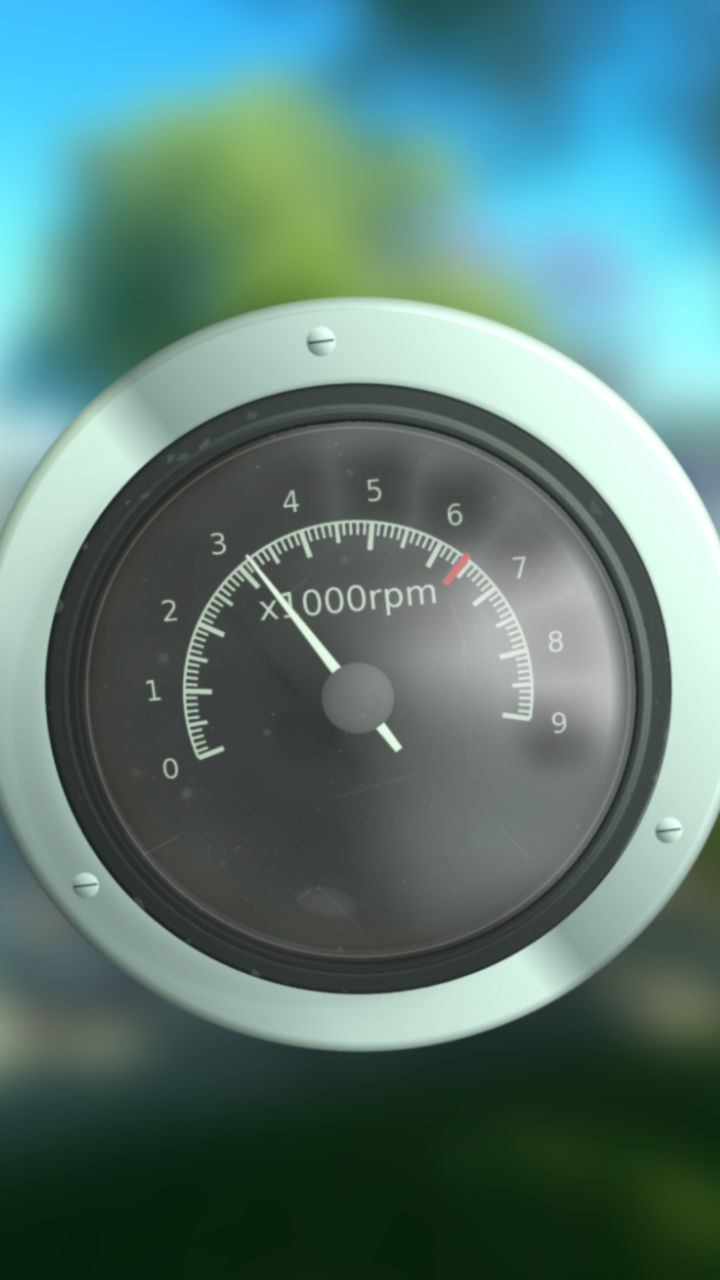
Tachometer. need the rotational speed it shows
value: 3200 rpm
